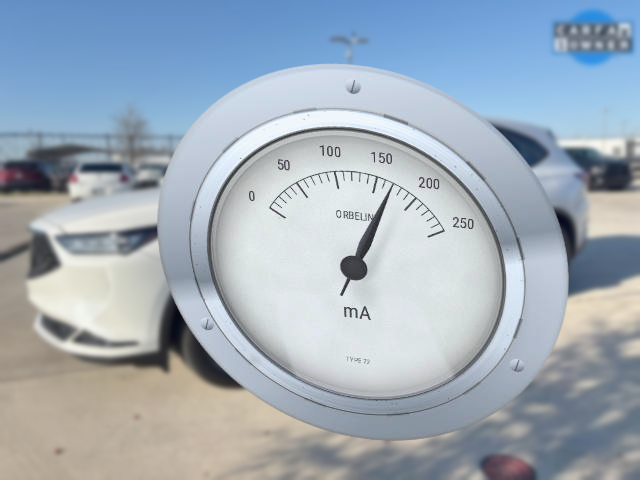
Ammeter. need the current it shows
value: 170 mA
